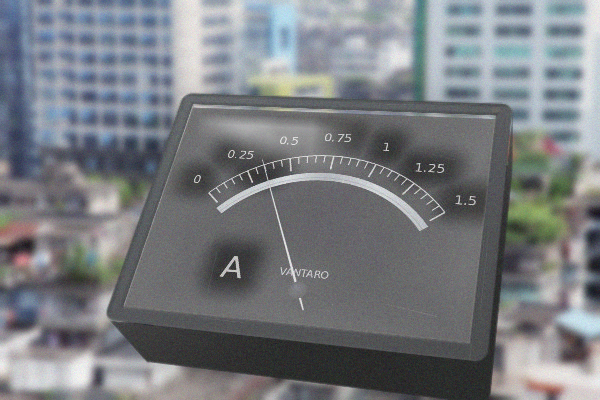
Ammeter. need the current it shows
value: 0.35 A
